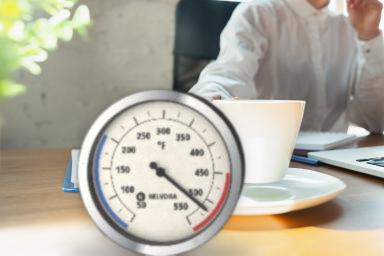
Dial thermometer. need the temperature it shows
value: 512.5 °F
